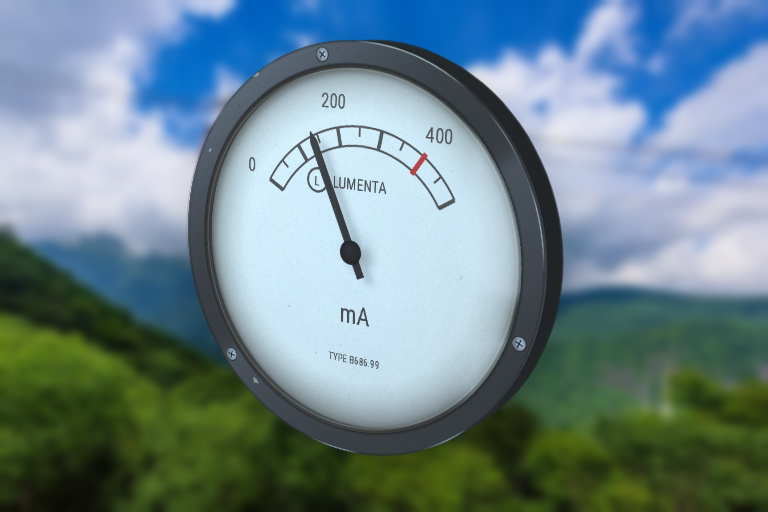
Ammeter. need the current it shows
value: 150 mA
